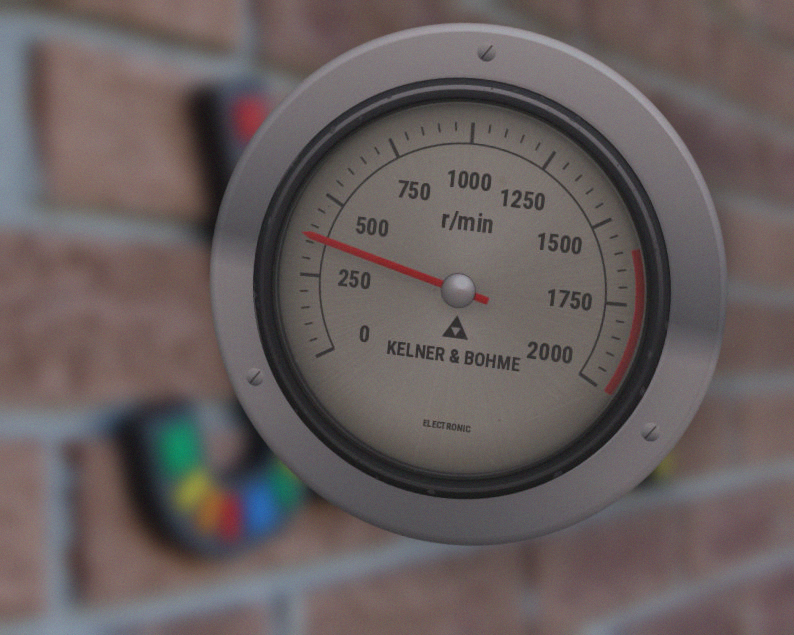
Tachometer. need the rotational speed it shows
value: 375 rpm
